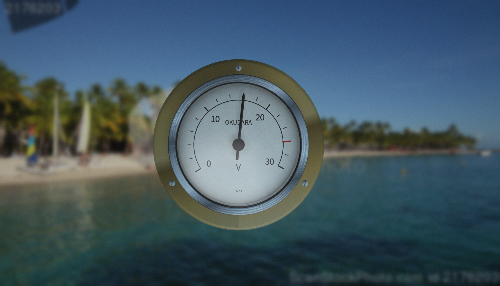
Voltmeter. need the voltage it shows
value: 16 V
